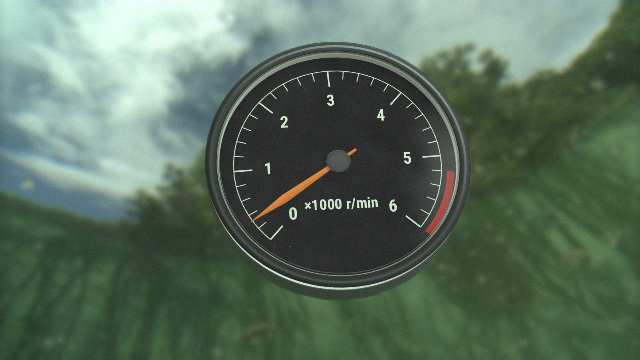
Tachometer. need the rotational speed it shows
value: 300 rpm
